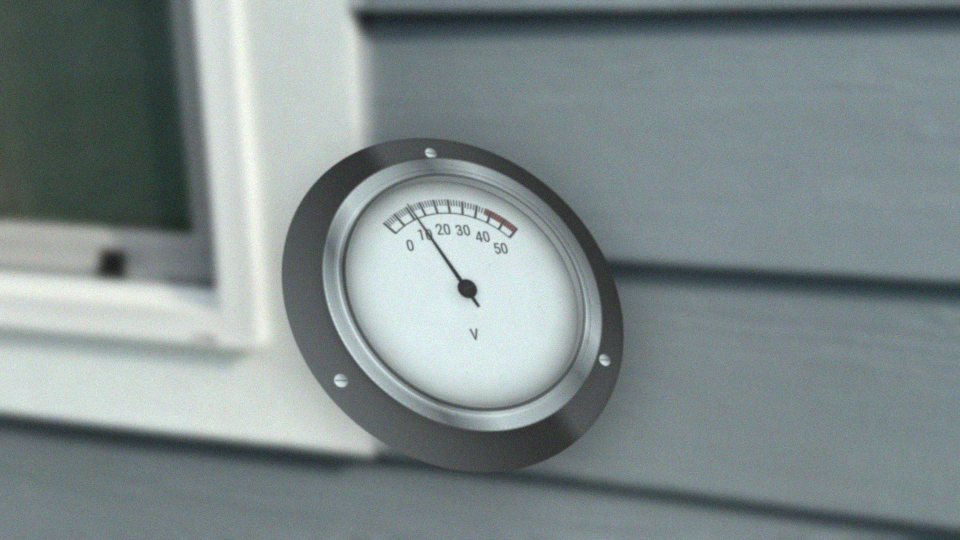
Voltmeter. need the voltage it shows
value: 10 V
